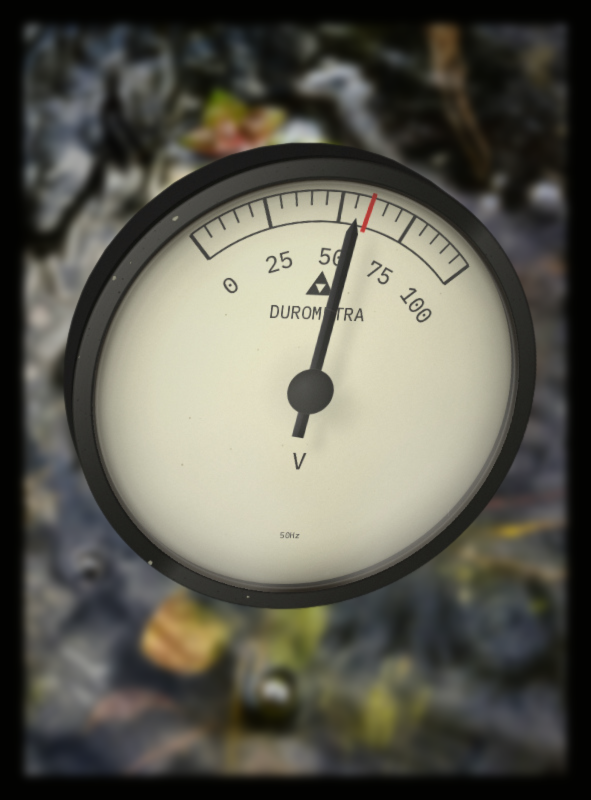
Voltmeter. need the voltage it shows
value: 55 V
